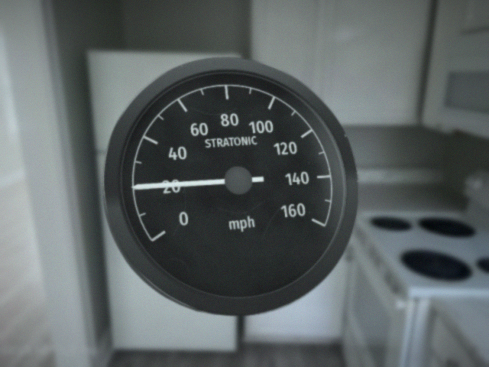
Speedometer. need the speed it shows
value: 20 mph
